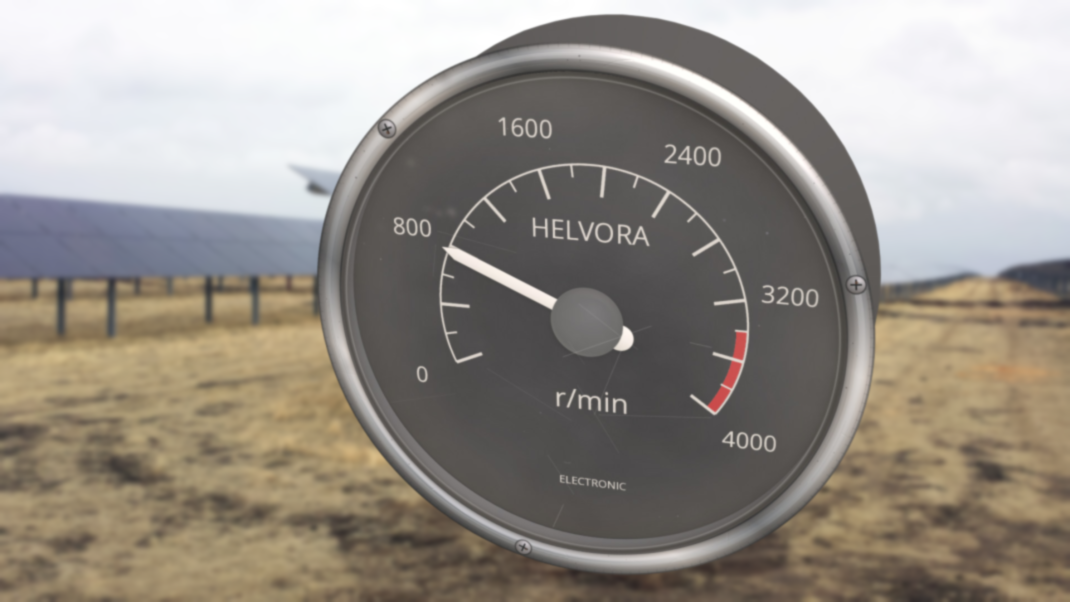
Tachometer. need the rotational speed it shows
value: 800 rpm
